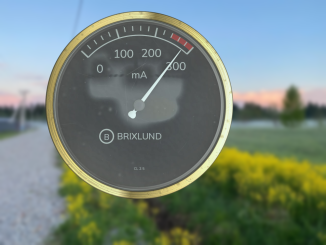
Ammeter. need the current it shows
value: 280 mA
